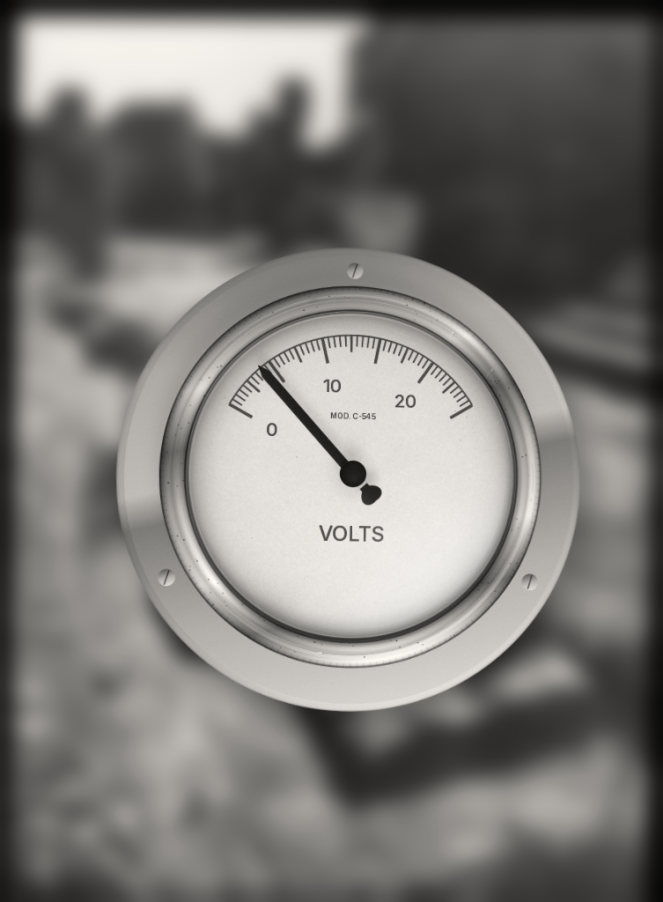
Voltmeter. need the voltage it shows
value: 4 V
